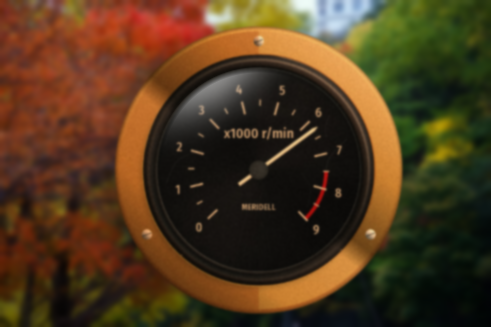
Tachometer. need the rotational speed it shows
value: 6250 rpm
